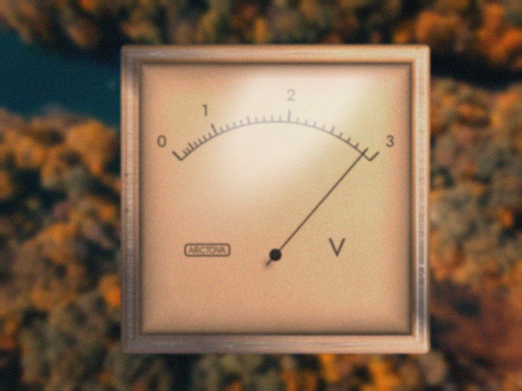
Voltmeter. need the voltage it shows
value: 2.9 V
